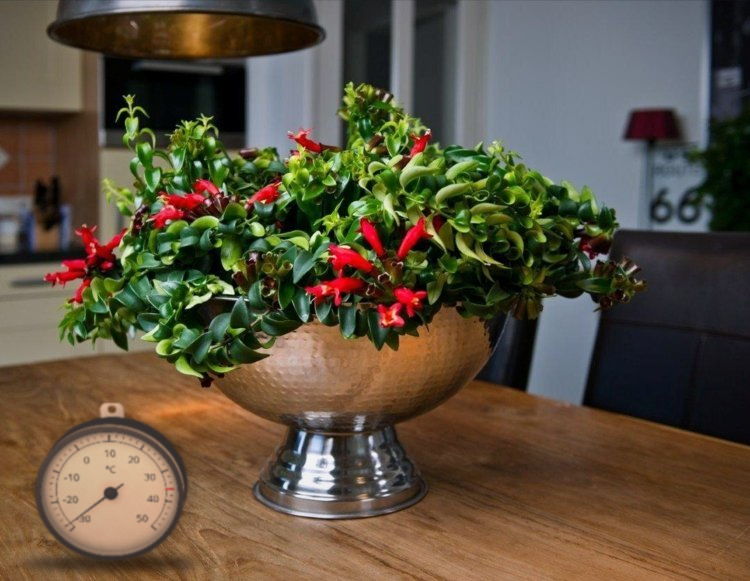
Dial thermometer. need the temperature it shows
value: -28 °C
